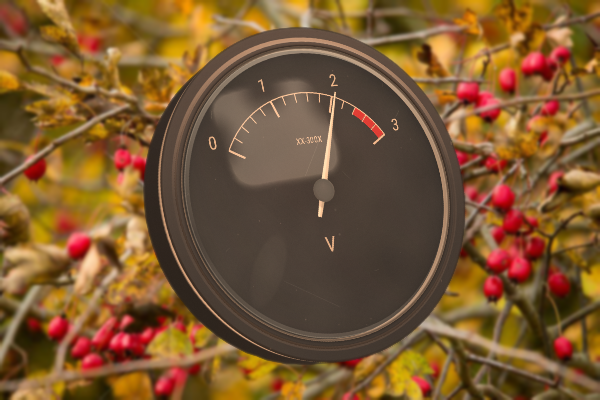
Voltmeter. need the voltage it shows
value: 2 V
